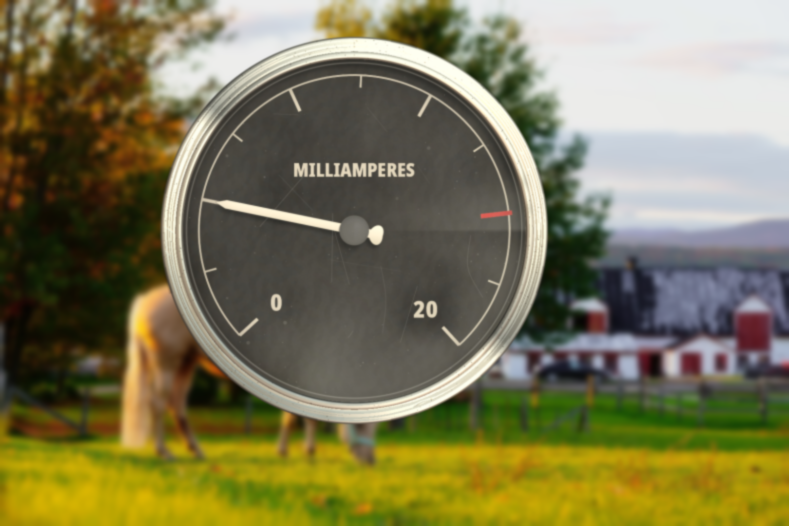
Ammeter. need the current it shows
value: 4 mA
